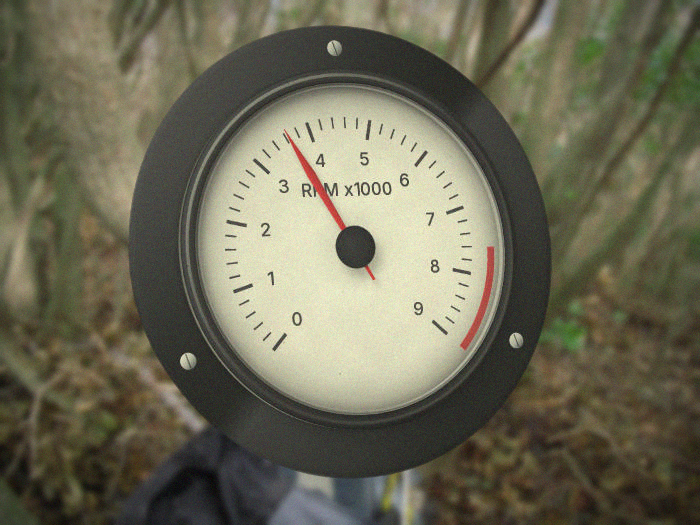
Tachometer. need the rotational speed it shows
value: 3600 rpm
